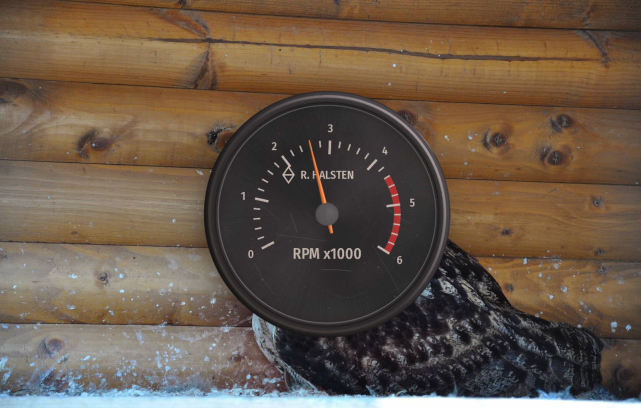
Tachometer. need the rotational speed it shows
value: 2600 rpm
